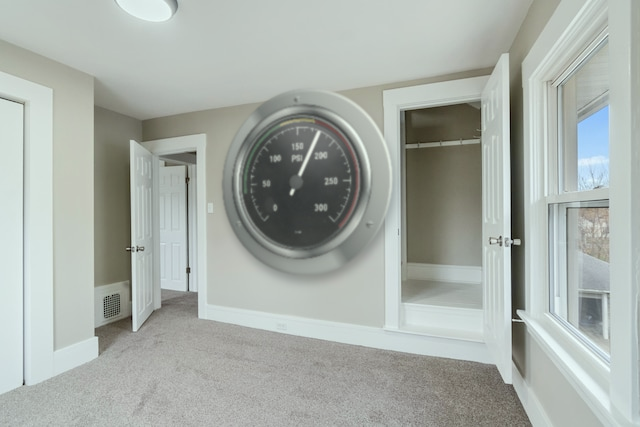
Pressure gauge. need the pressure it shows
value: 180 psi
